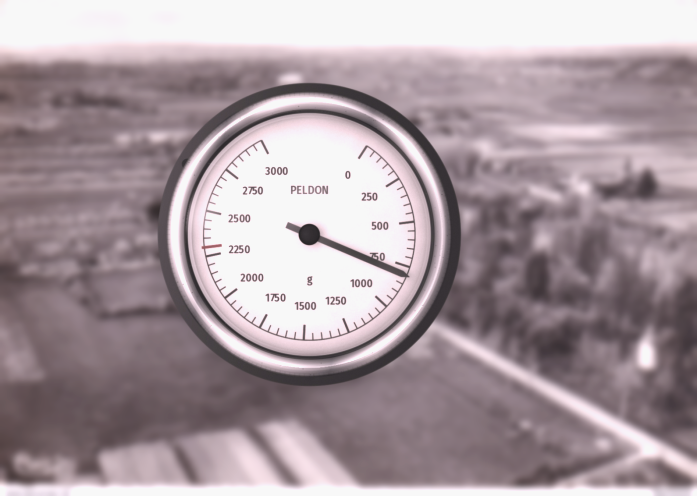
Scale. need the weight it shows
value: 800 g
